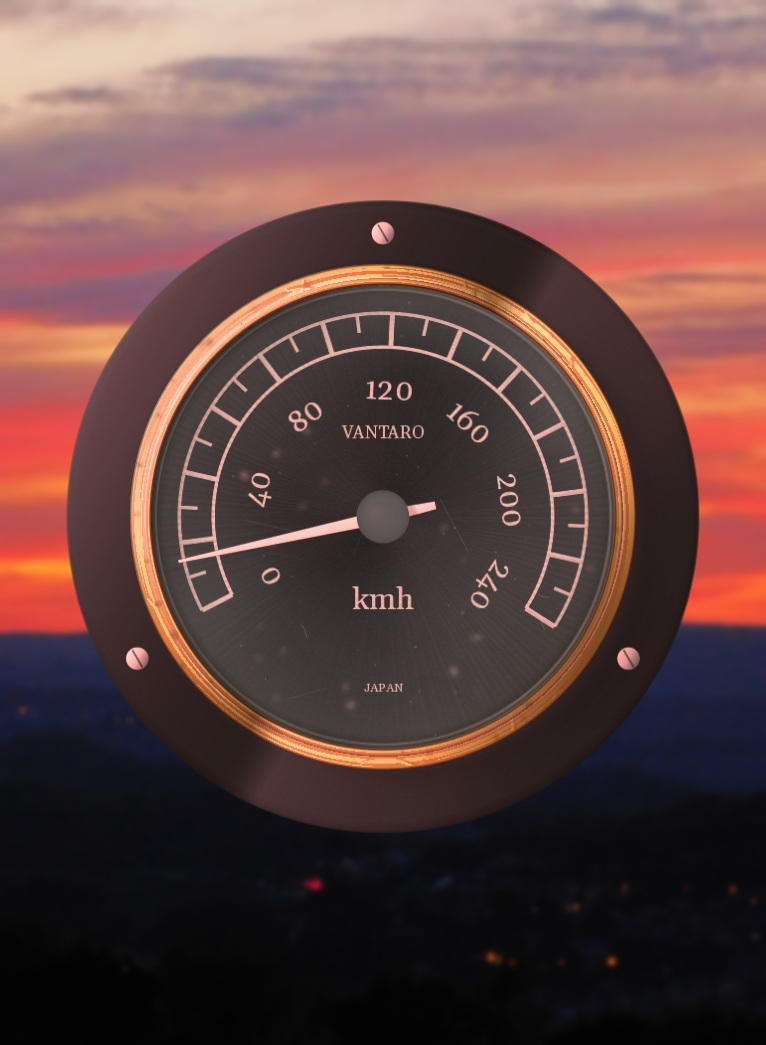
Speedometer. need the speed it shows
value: 15 km/h
